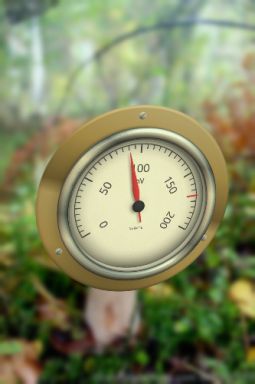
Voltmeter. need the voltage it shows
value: 90 mV
